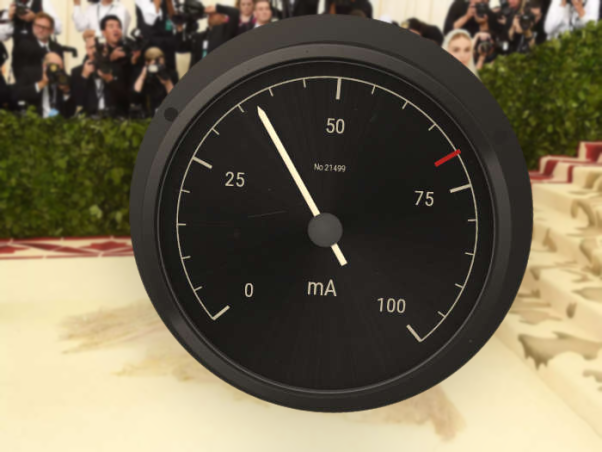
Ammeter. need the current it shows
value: 37.5 mA
